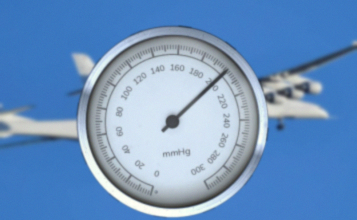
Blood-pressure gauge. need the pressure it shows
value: 200 mmHg
